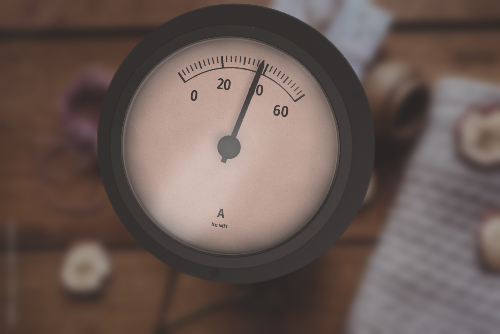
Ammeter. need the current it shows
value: 38 A
